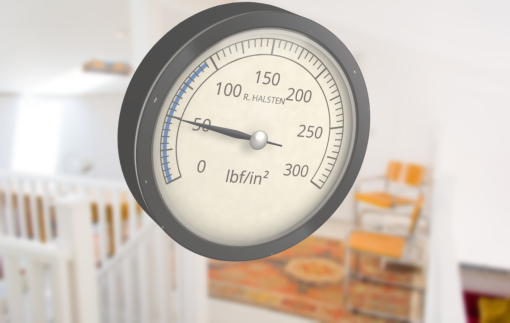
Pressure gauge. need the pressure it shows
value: 50 psi
